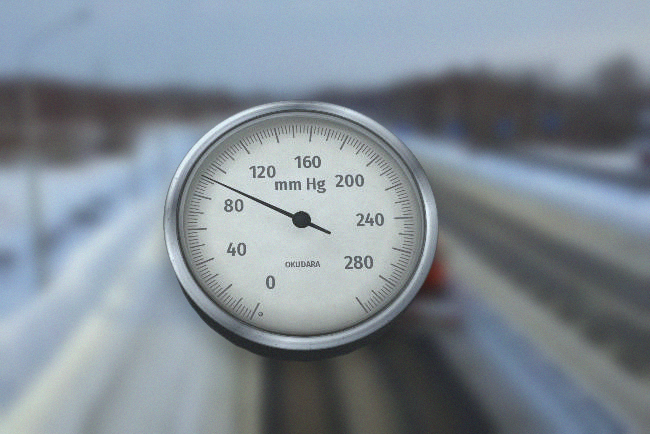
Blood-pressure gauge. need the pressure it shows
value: 90 mmHg
